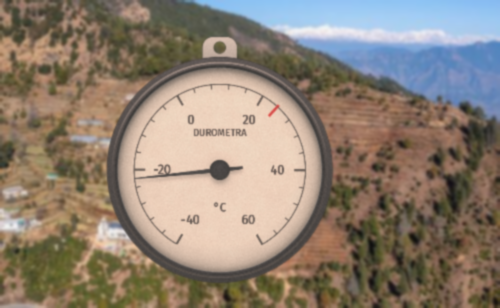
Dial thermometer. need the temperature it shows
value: -22 °C
